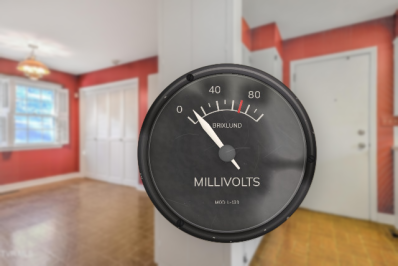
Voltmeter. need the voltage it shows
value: 10 mV
